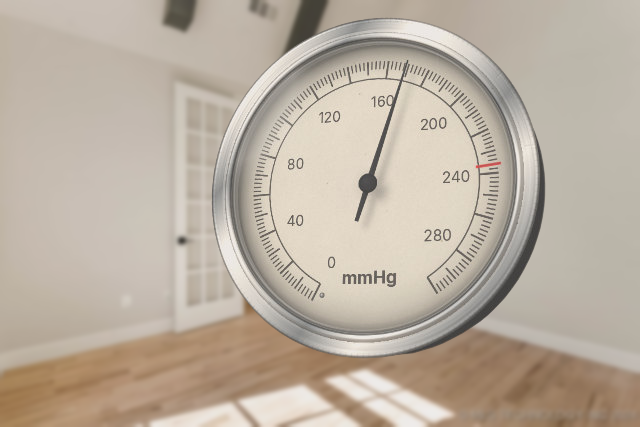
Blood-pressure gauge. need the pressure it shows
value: 170 mmHg
